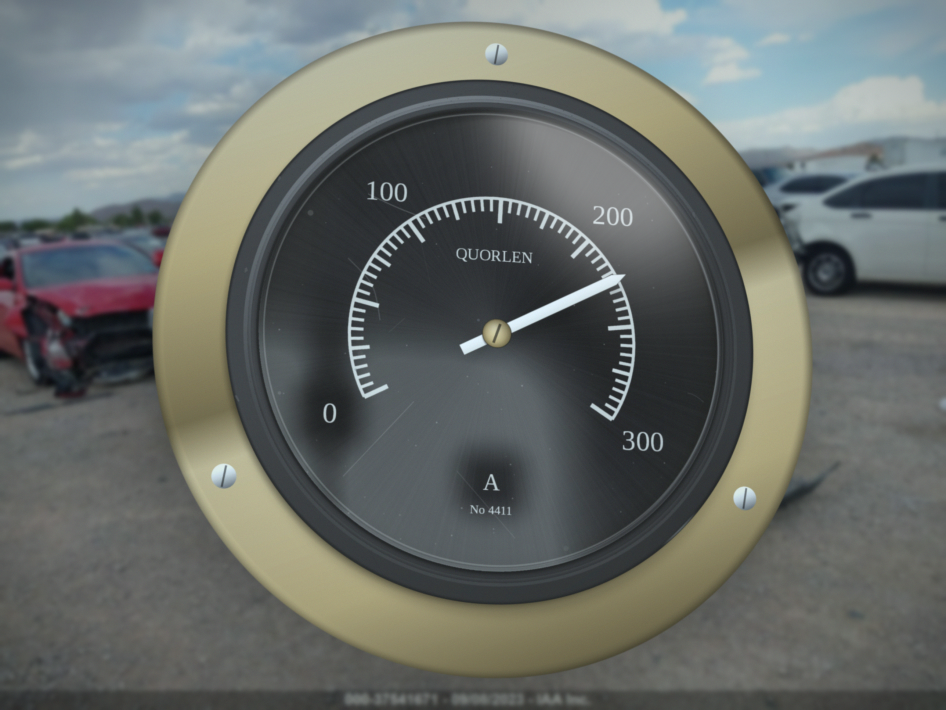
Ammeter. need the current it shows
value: 225 A
